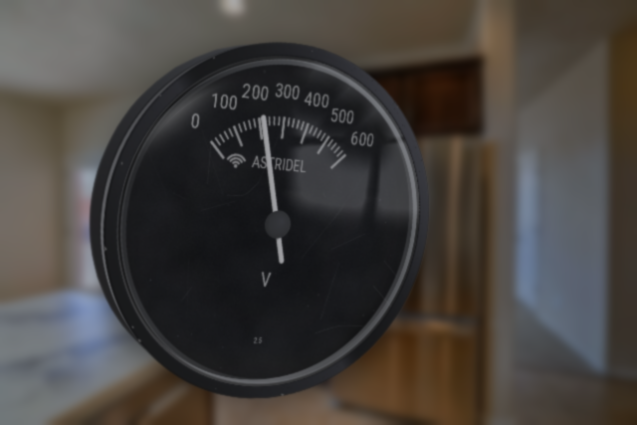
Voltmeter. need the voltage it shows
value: 200 V
